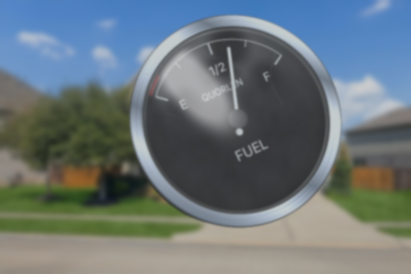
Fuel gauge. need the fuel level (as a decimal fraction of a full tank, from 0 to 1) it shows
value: 0.625
